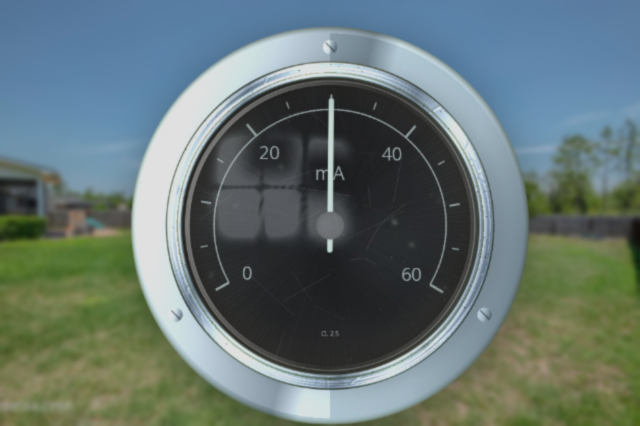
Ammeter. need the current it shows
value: 30 mA
